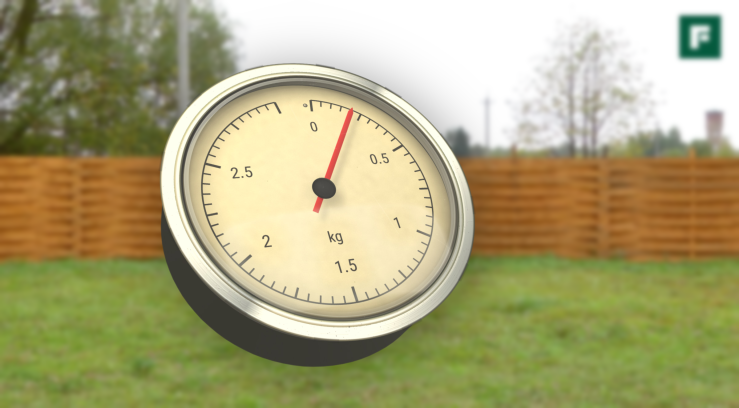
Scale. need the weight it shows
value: 0.2 kg
